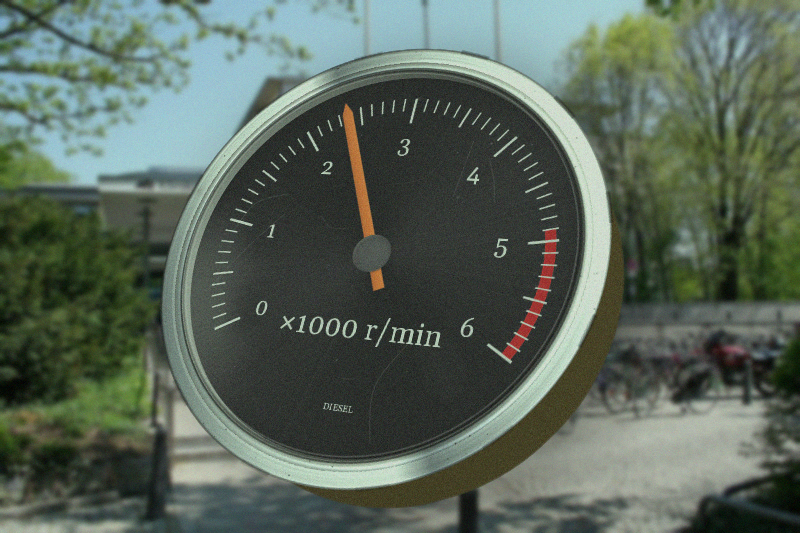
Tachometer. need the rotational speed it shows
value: 2400 rpm
